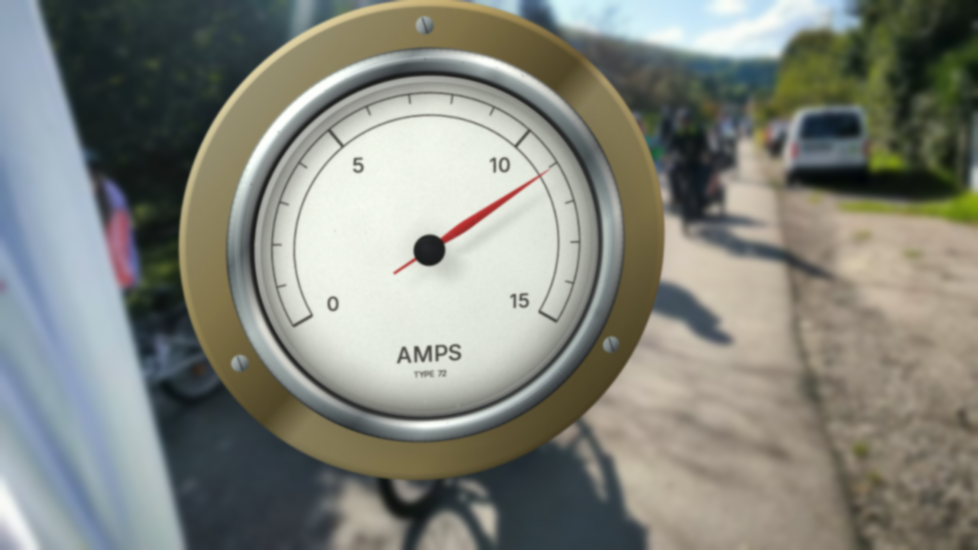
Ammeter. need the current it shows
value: 11 A
